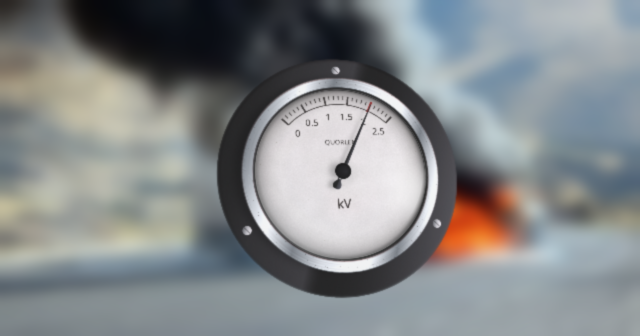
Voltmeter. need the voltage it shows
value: 2 kV
